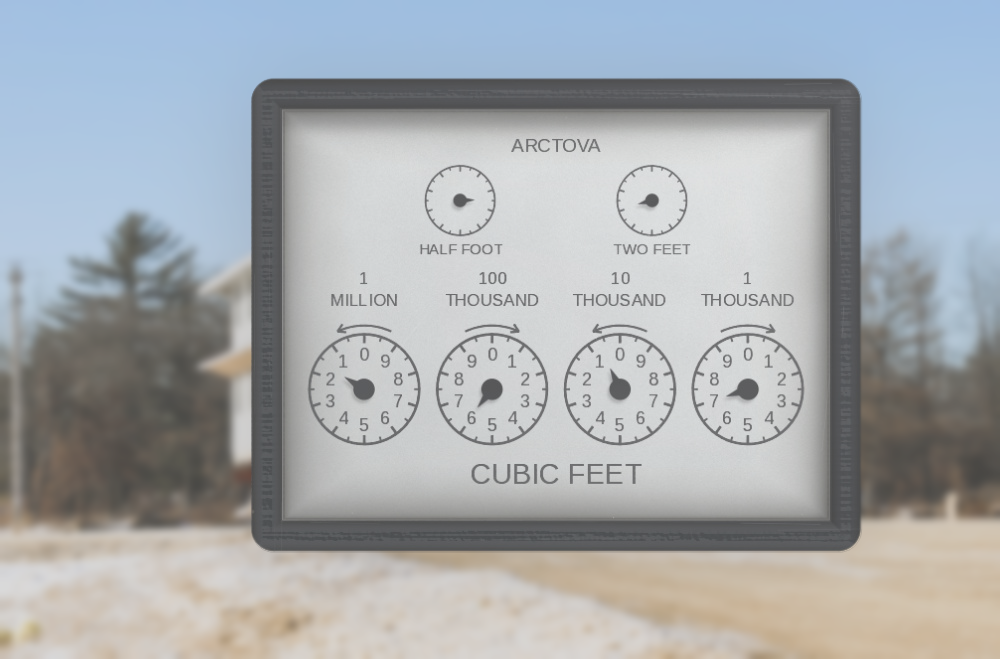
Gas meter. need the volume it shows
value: 160700 ft³
